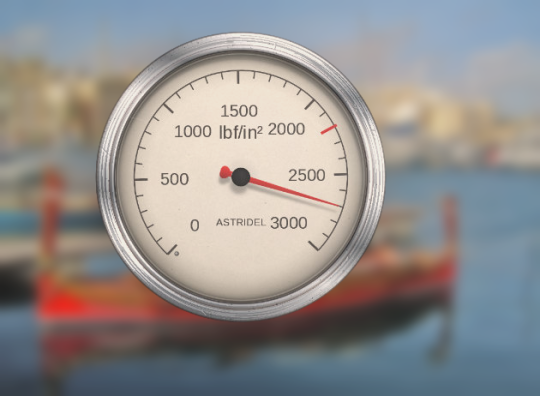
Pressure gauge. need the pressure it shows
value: 2700 psi
